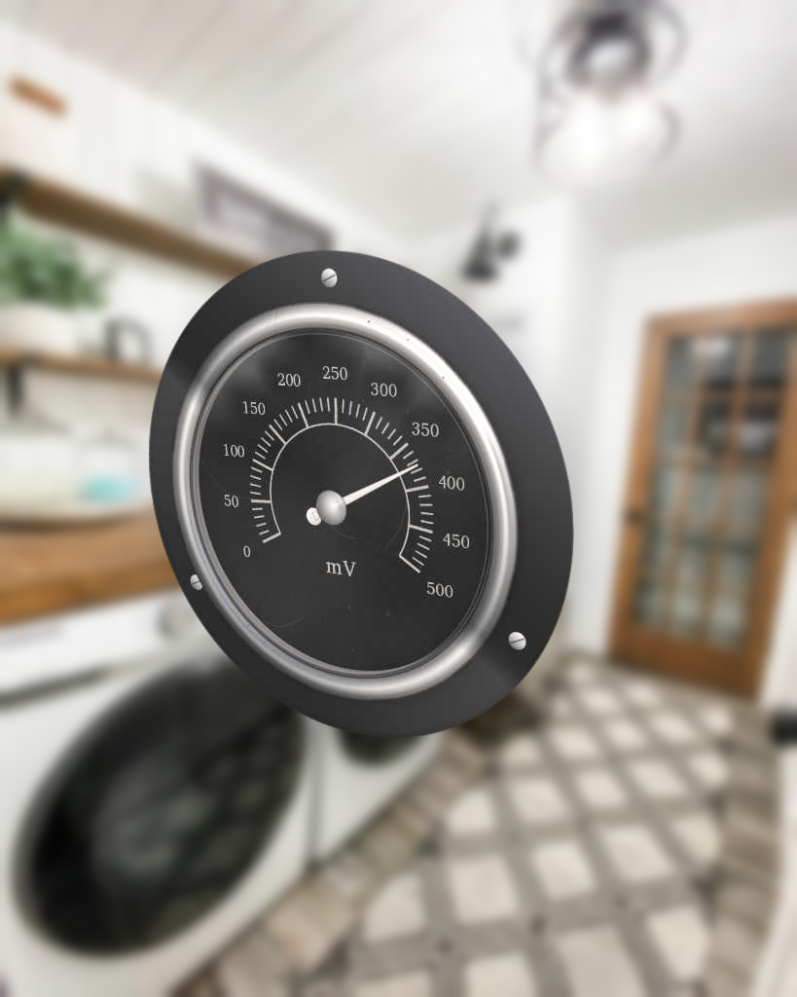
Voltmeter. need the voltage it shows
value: 375 mV
